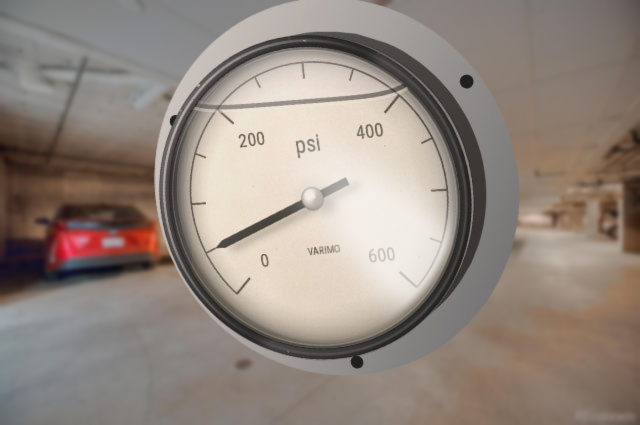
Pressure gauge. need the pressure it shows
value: 50 psi
